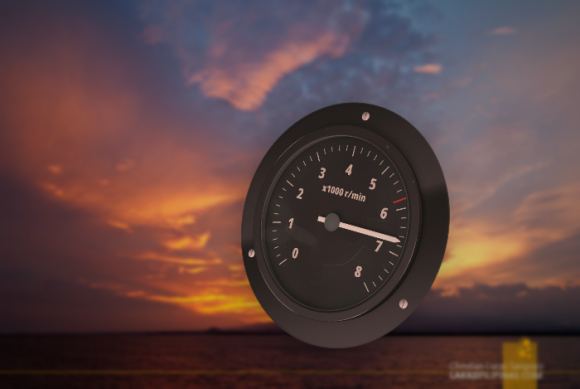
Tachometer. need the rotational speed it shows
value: 6700 rpm
